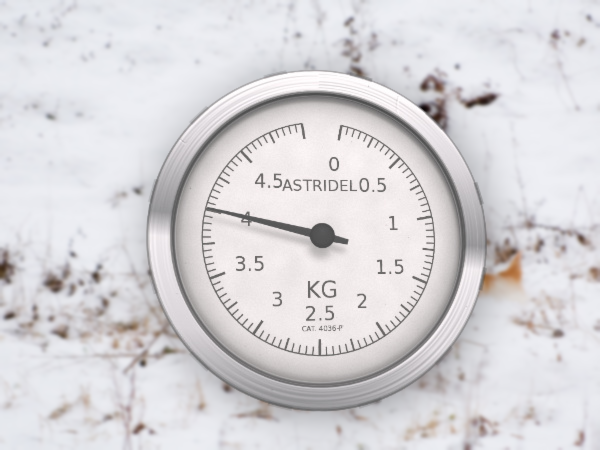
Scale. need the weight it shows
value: 4 kg
